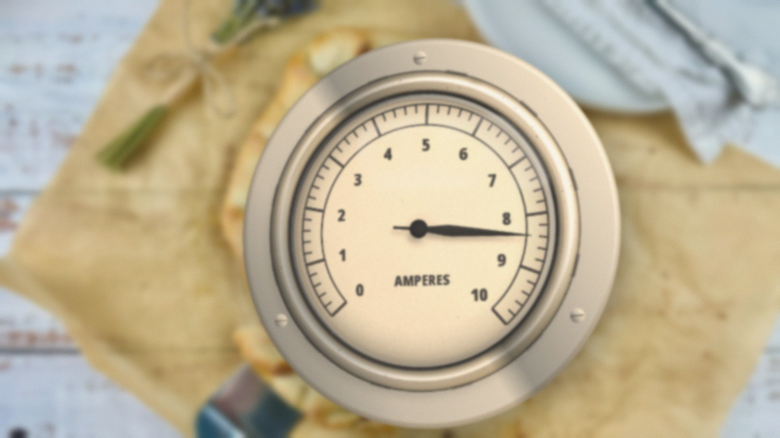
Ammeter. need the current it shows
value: 8.4 A
